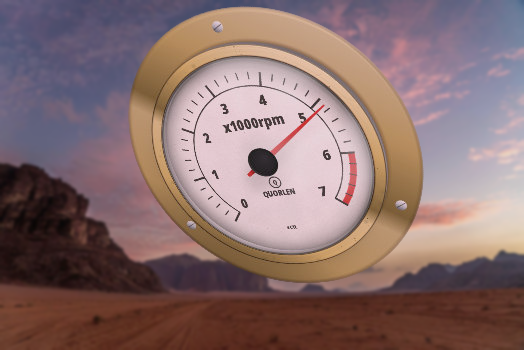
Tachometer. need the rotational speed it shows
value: 5100 rpm
